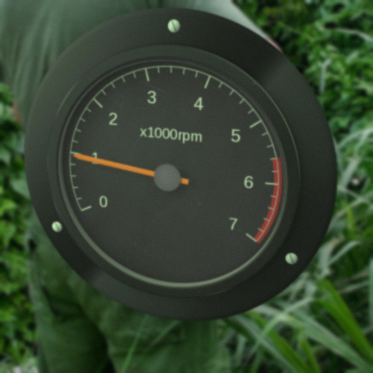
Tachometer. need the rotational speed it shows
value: 1000 rpm
